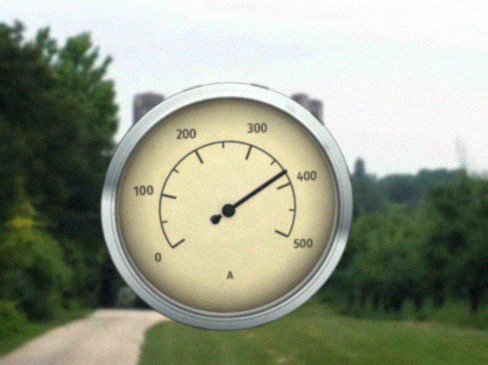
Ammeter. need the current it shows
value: 375 A
